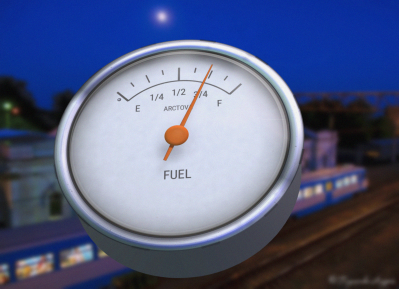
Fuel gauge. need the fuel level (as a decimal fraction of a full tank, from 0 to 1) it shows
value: 0.75
